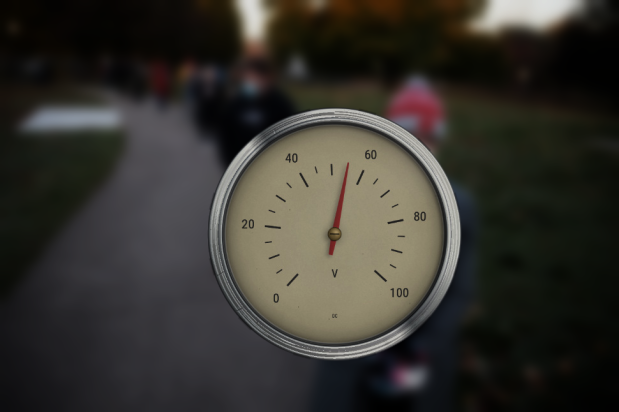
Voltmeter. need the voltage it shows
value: 55 V
